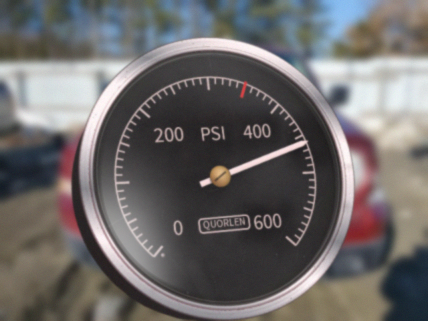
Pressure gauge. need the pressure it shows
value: 460 psi
